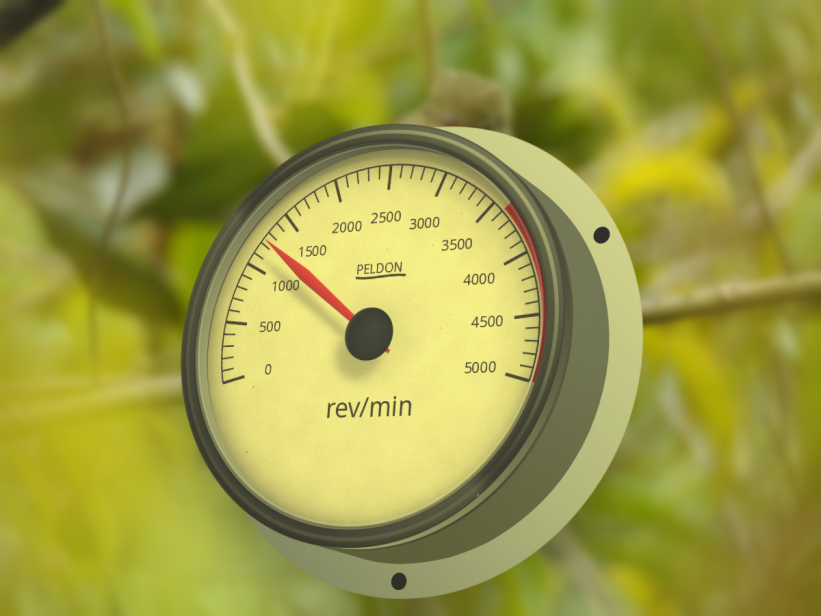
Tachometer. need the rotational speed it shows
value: 1250 rpm
